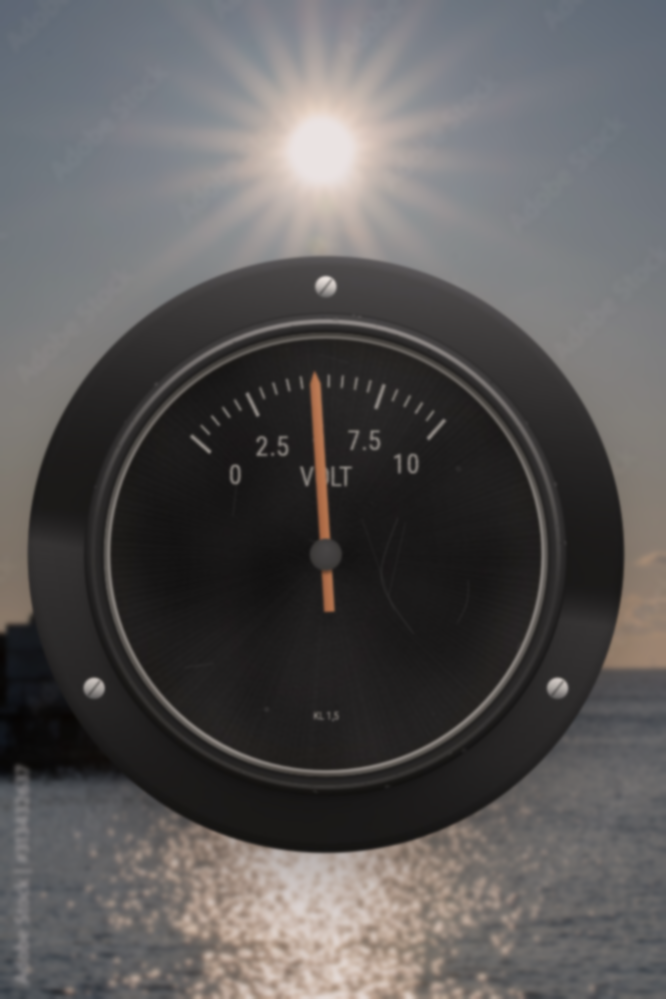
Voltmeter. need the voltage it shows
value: 5 V
